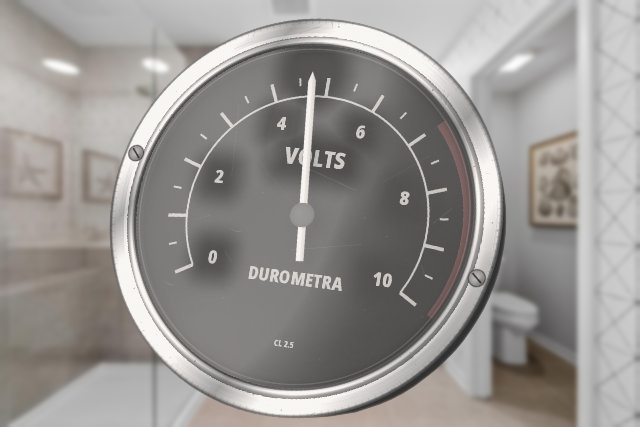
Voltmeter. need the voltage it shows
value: 4.75 V
